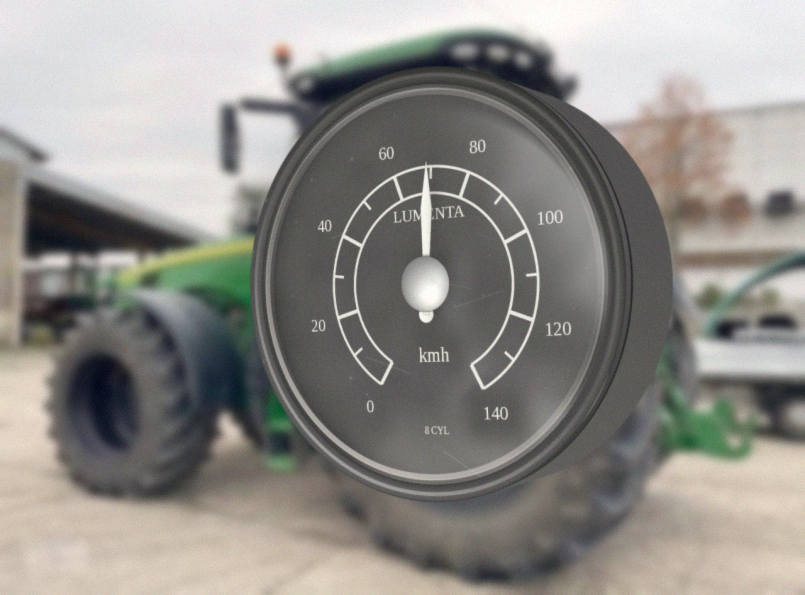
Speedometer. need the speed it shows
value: 70 km/h
